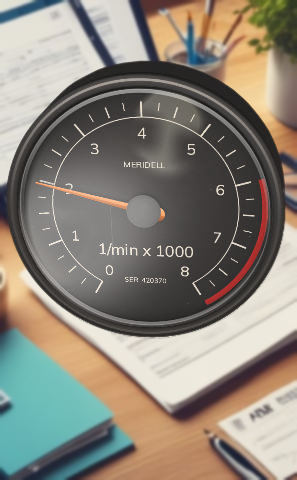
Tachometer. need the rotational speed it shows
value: 2000 rpm
